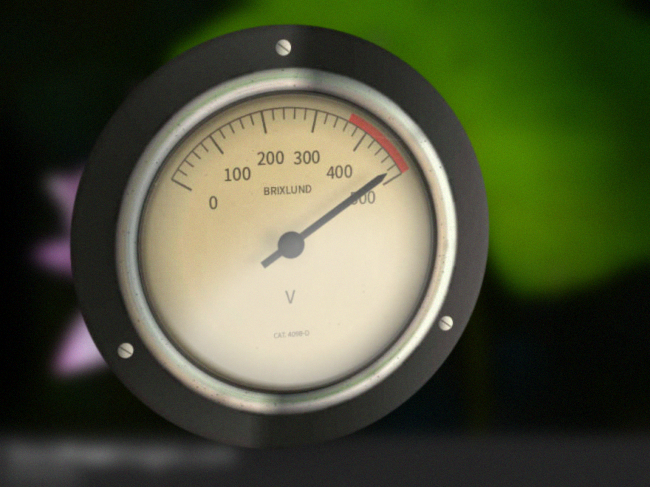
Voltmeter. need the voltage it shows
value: 480 V
